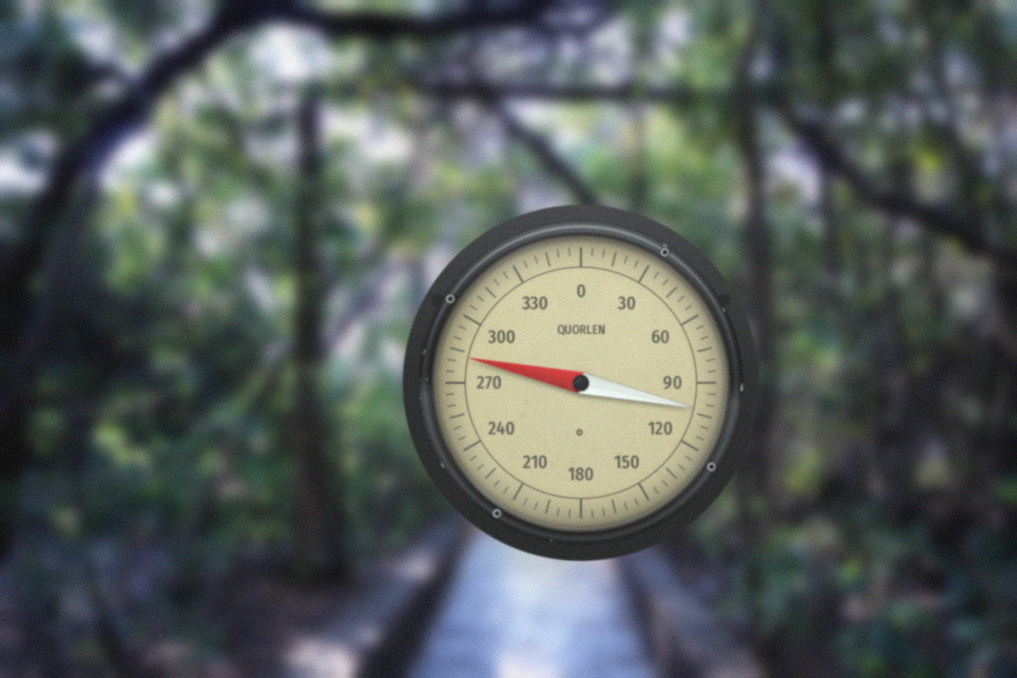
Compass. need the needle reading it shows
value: 282.5 °
